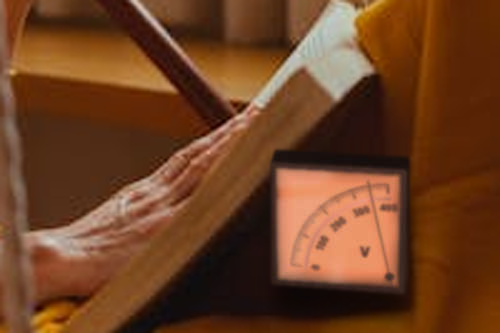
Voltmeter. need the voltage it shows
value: 350 V
